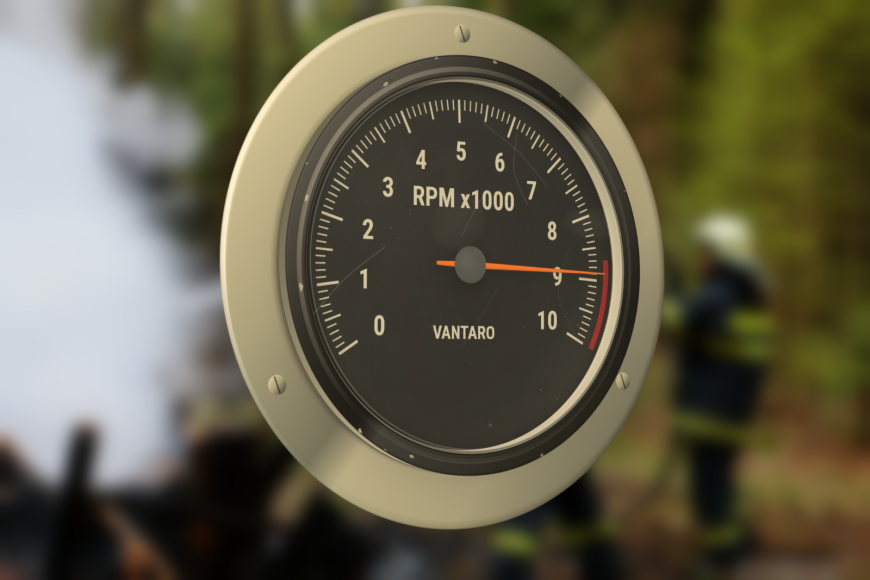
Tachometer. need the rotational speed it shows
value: 8900 rpm
